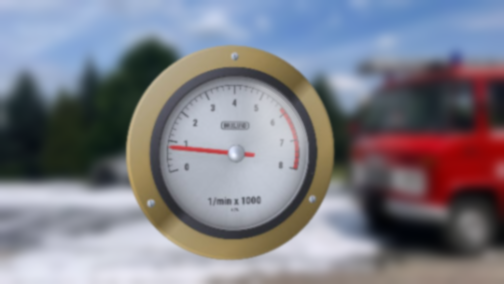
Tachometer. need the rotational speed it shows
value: 800 rpm
